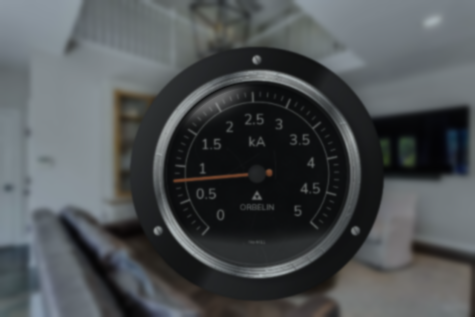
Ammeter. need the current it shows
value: 0.8 kA
